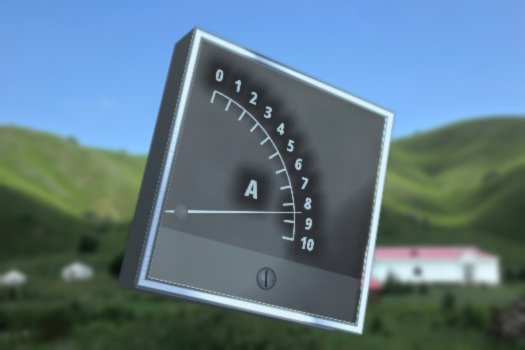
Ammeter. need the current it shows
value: 8.5 A
